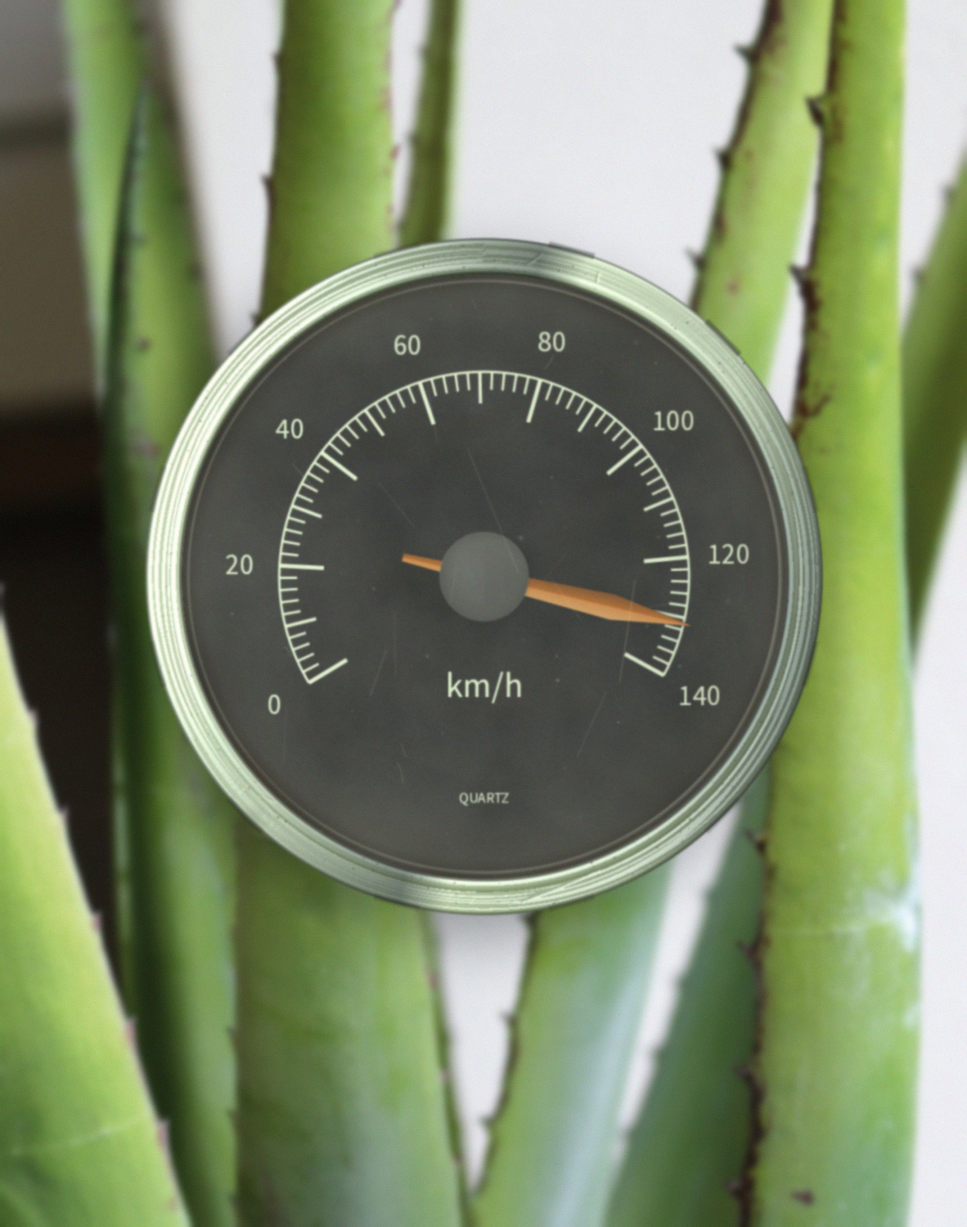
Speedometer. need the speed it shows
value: 131 km/h
